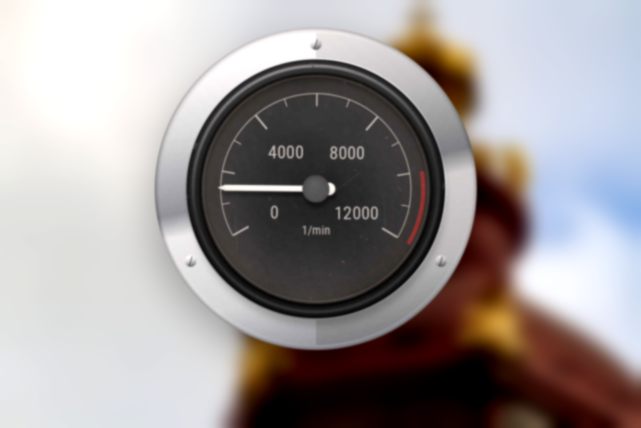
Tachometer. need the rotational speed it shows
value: 1500 rpm
